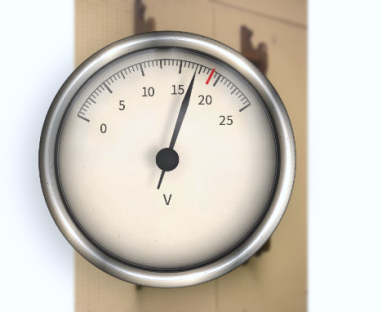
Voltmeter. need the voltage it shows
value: 17 V
